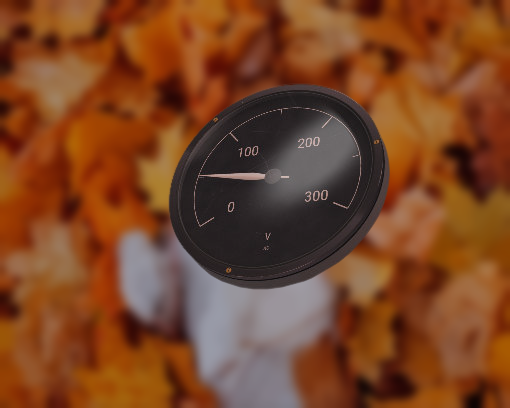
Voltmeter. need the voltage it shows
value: 50 V
